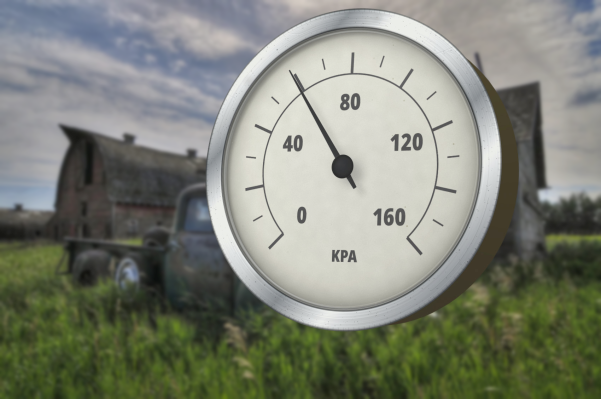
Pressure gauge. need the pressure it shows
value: 60 kPa
